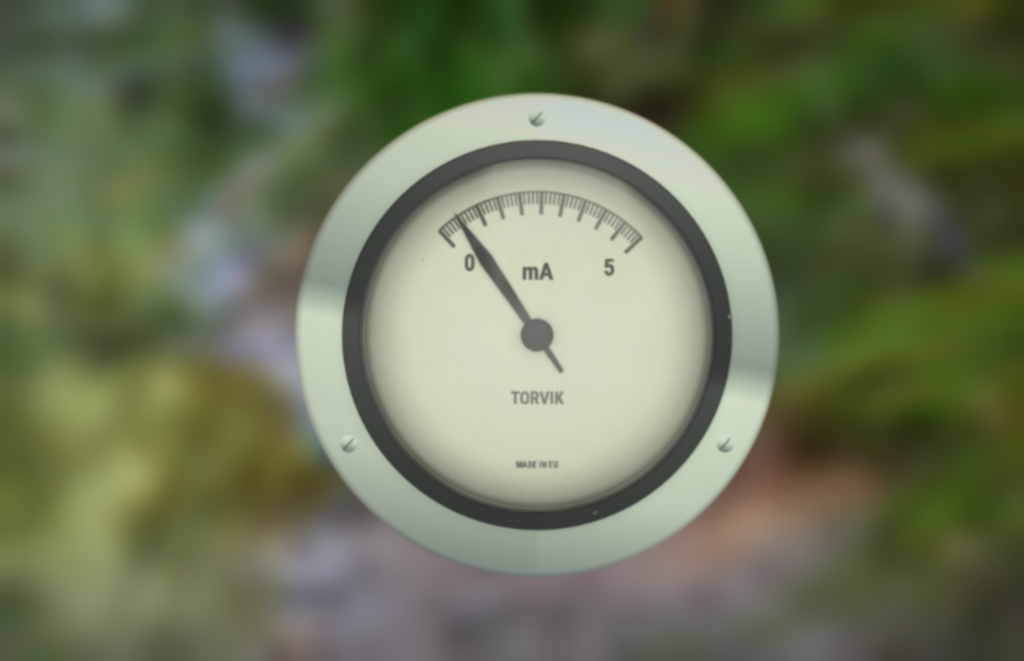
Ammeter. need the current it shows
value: 0.5 mA
